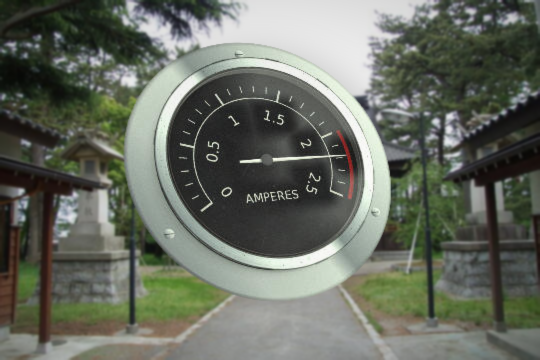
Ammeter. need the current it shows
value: 2.2 A
